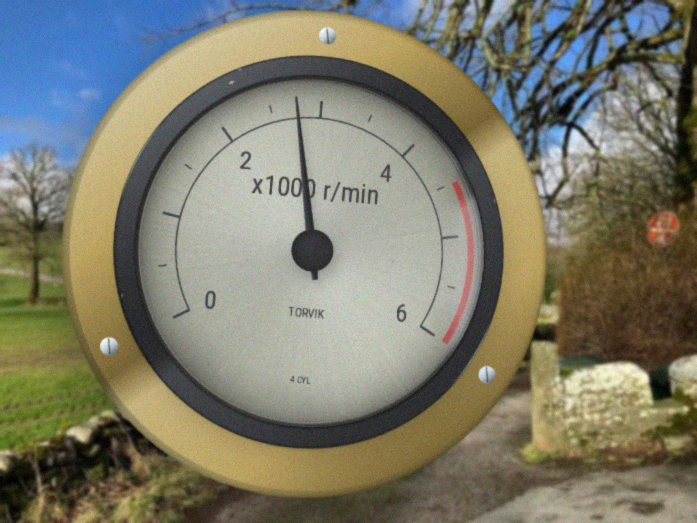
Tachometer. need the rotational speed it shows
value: 2750 rpm
